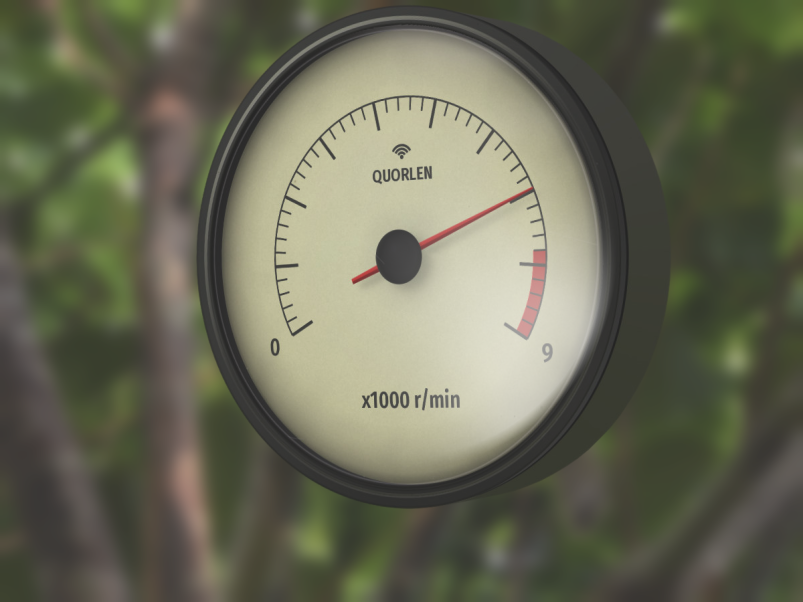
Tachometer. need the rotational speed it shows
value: 7000 rpm
